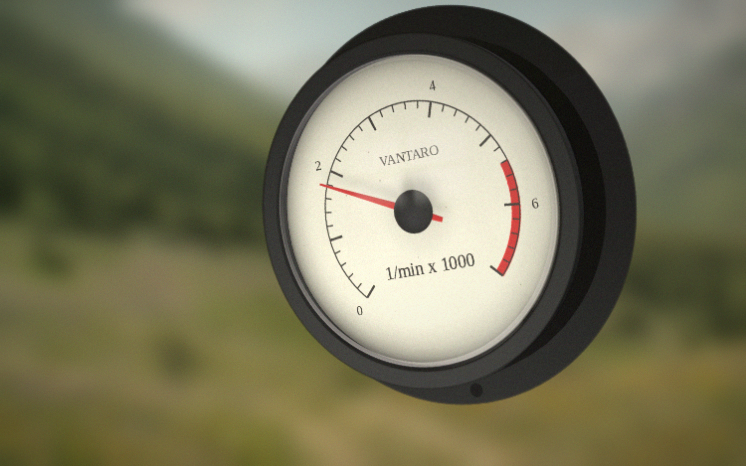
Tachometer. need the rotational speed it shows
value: 1800 rpm
